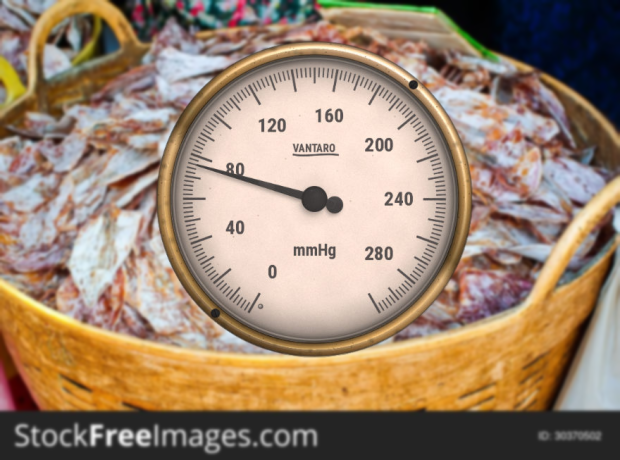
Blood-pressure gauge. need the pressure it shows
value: 76 mmHg
